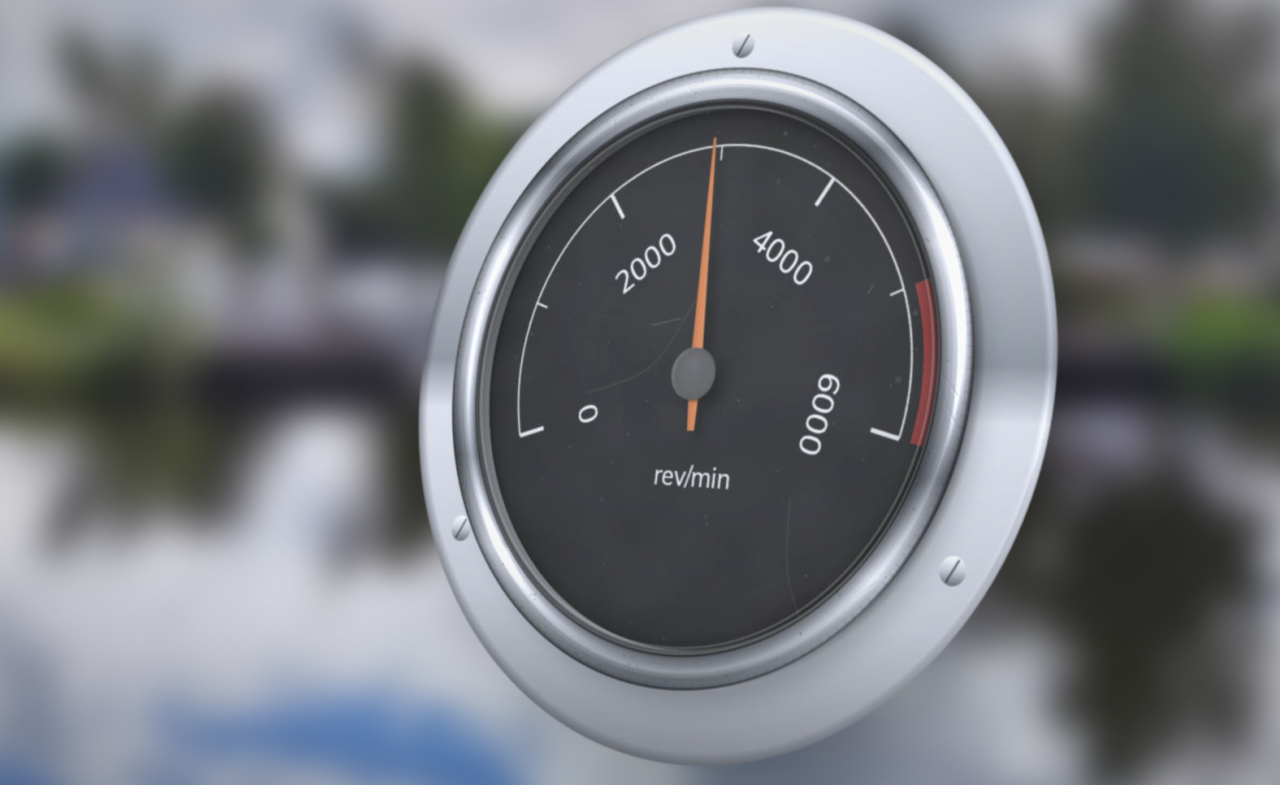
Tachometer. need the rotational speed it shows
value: 3000 rpm
